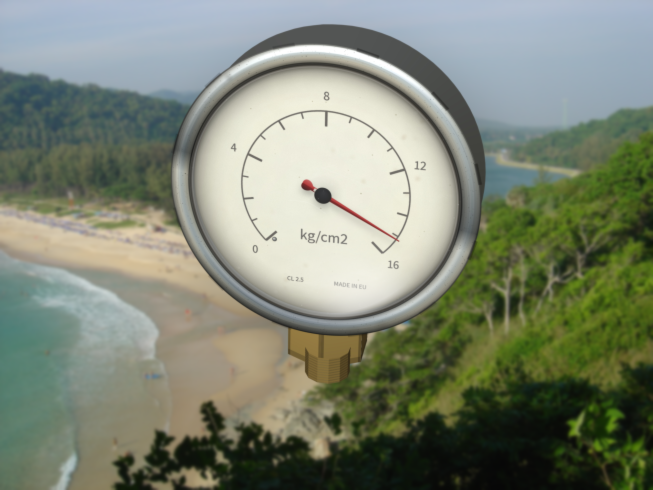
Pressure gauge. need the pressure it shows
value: 15 kg/cm²
